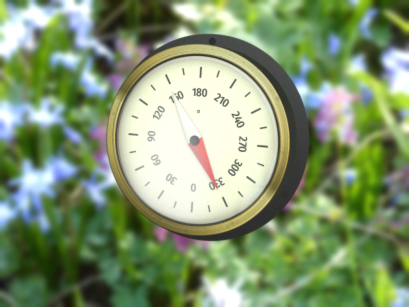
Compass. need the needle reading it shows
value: 330 °
